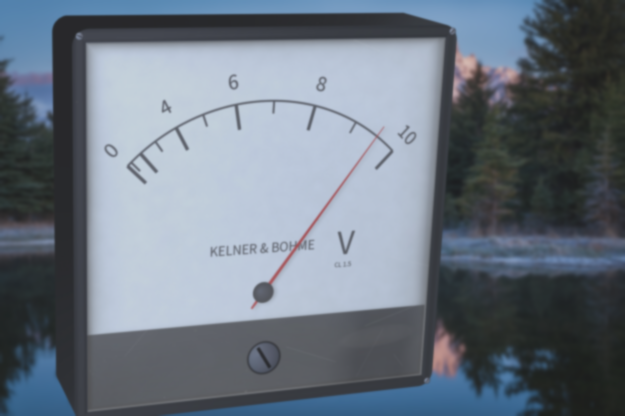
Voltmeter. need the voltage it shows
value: 9.5 V
